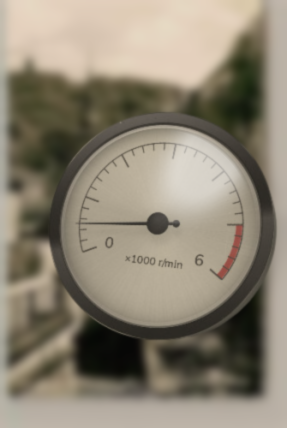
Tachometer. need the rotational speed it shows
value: 500 rpm
